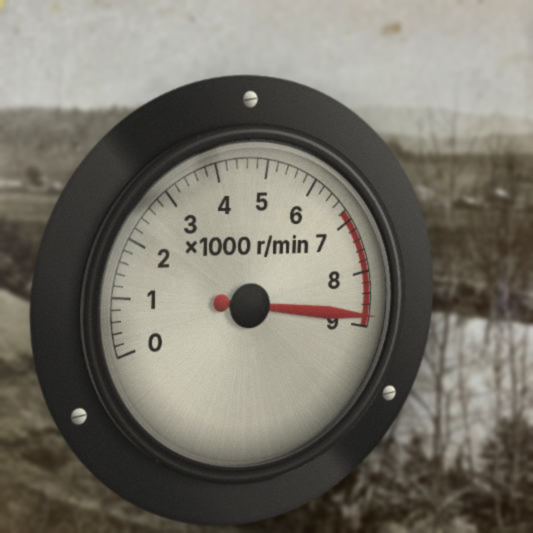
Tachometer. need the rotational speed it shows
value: 8800 rpm
